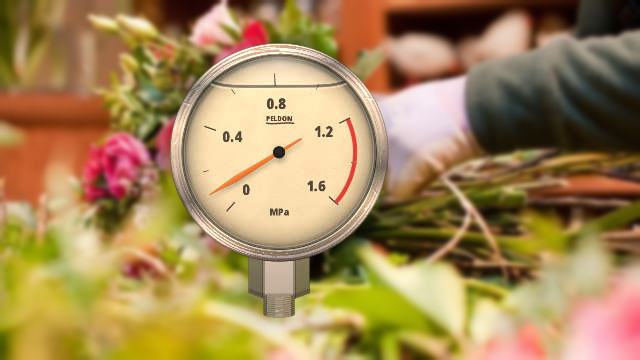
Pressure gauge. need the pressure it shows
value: 0.1 MPa
